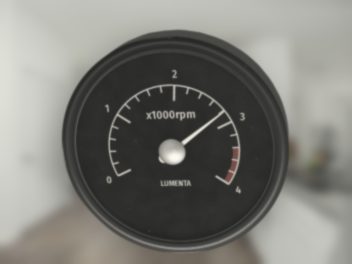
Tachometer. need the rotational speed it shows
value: 2800 rpm
